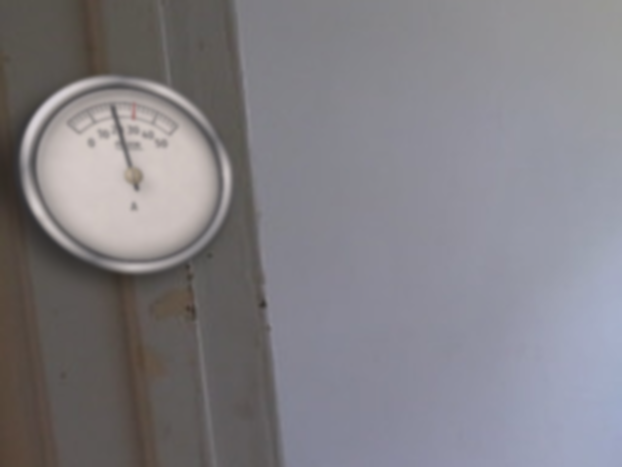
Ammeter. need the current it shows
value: 20 A
